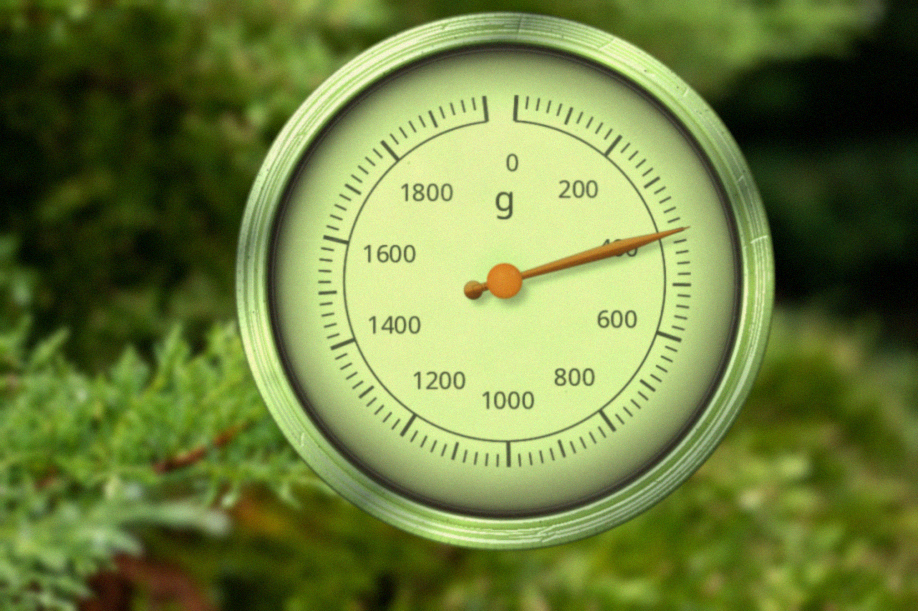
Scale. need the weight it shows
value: 400 g
